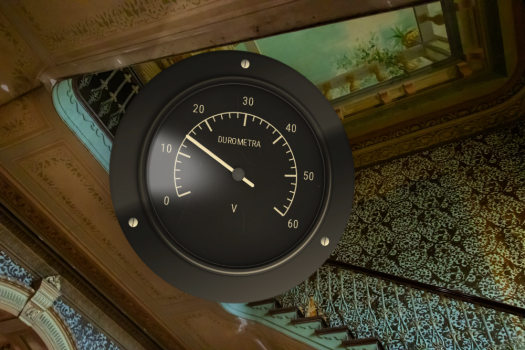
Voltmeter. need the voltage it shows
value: 14 V
